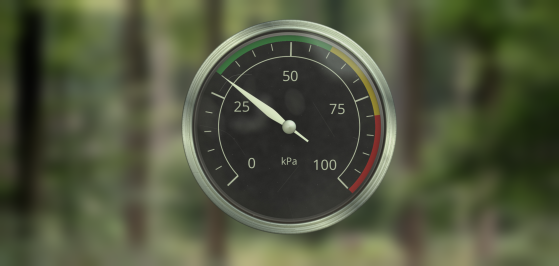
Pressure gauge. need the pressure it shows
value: 30 kPa
